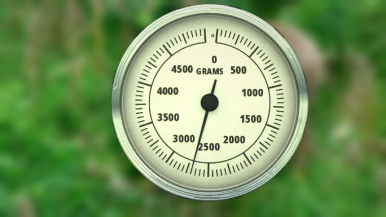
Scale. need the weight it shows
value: 2700 g
